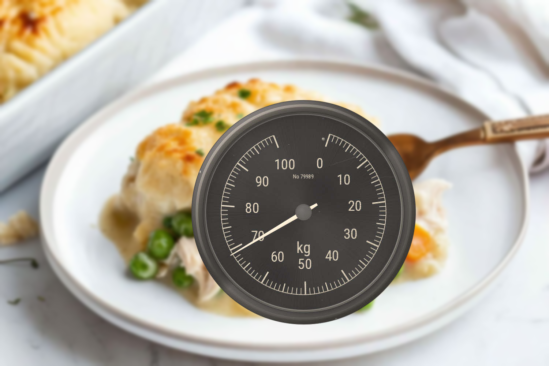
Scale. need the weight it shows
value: 69 kg
